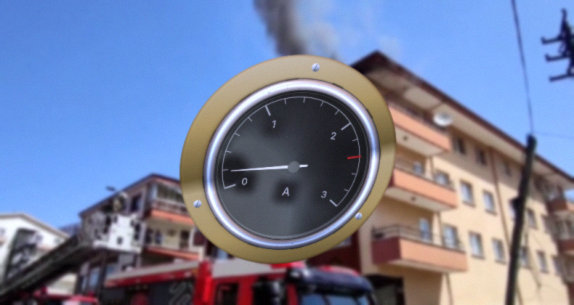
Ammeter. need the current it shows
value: 0.2 A
